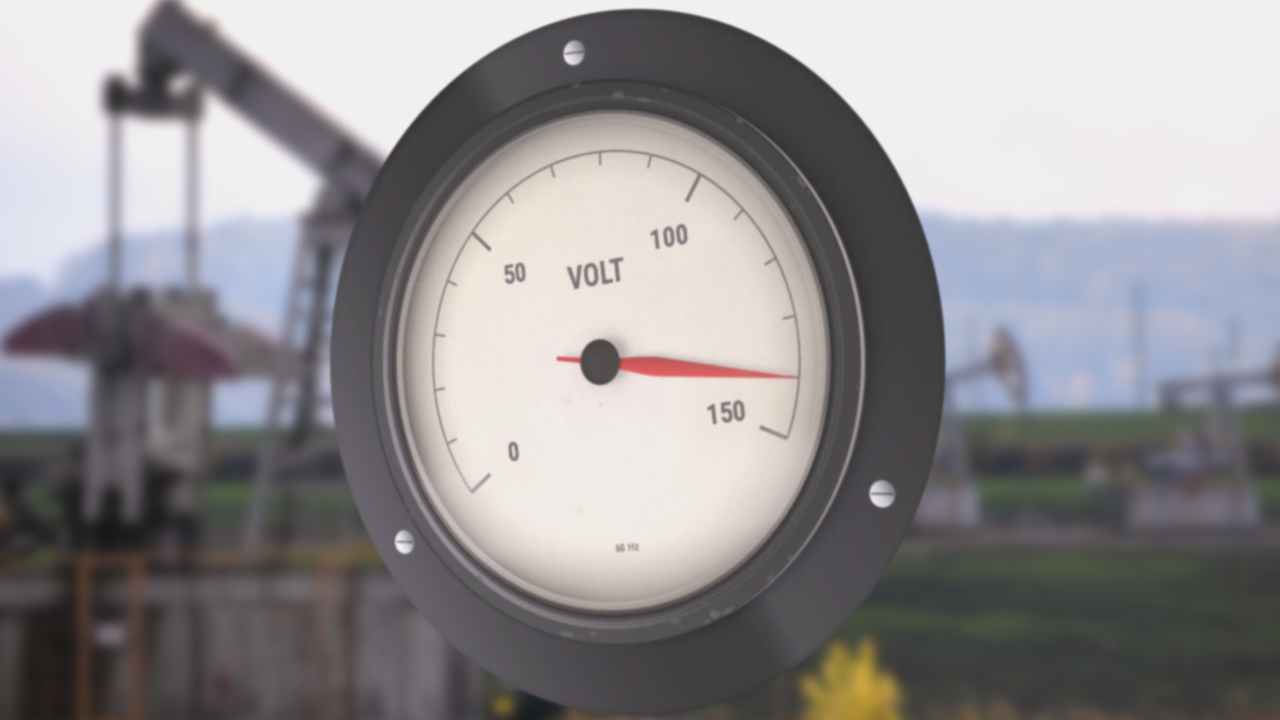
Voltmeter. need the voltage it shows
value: 140 V
